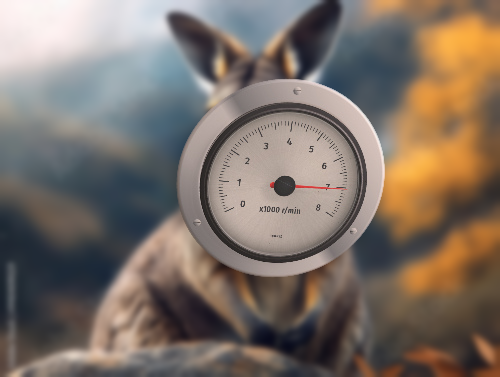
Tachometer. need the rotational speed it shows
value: 7000 rpm
